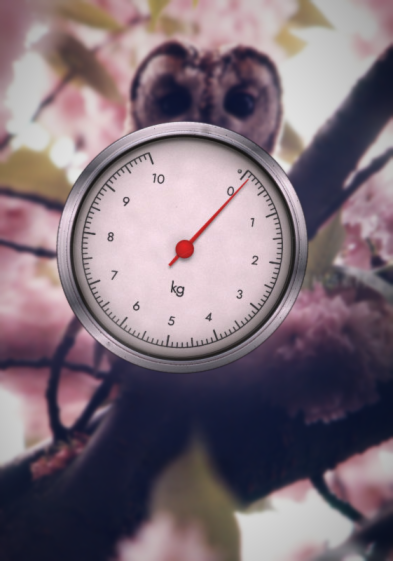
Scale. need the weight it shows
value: 0.1 kg
